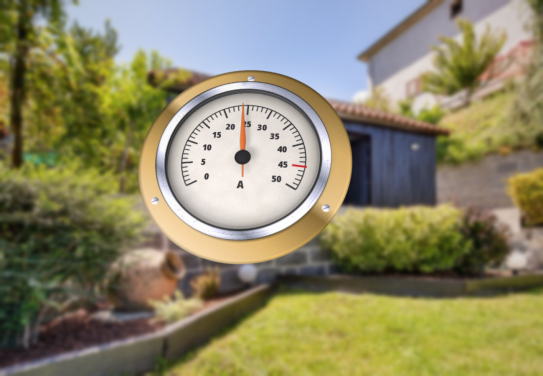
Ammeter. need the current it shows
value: 24 A
